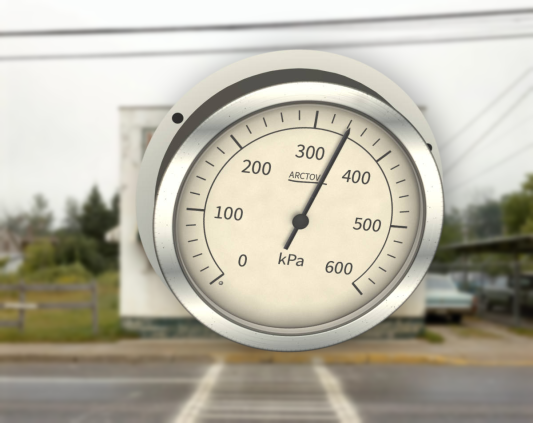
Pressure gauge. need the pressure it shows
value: 340 kPa
